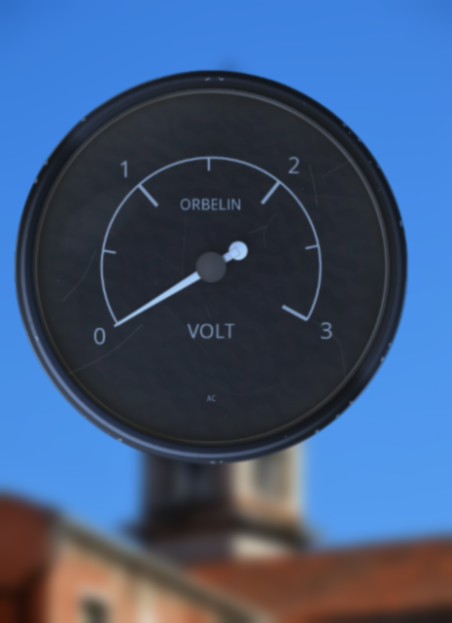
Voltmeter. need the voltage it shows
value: 0 V
